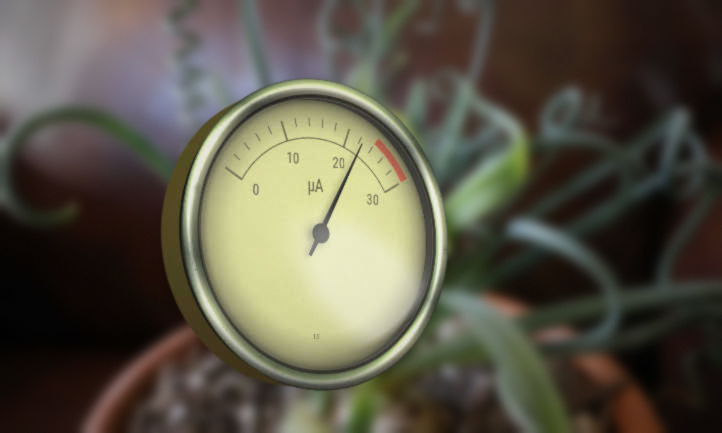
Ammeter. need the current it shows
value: 22 µA
